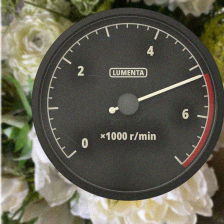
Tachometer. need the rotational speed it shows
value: 5200 rpm
